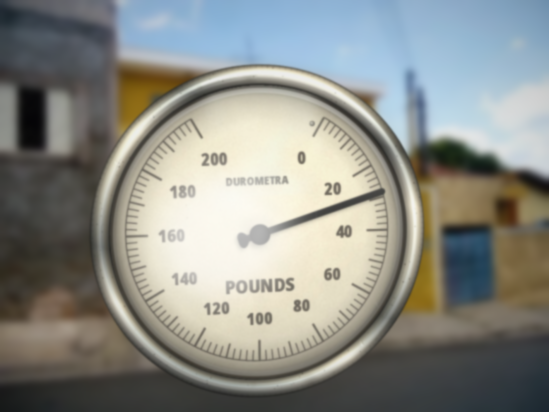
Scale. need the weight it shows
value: 28 lb
